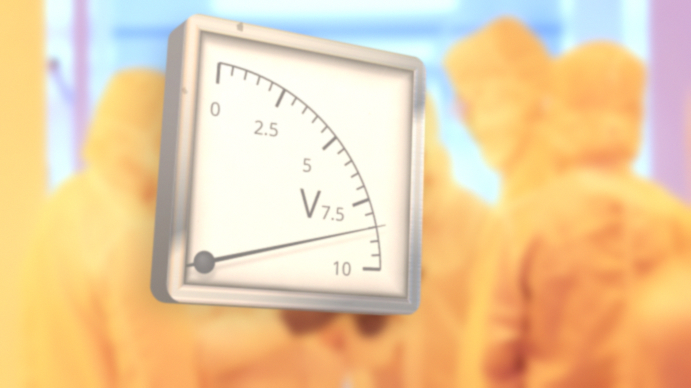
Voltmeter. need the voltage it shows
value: 8.5 V
